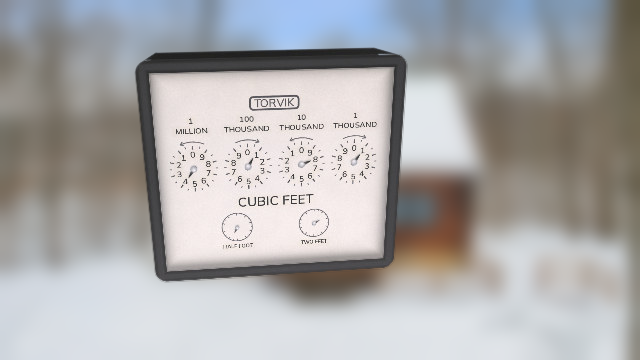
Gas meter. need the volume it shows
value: 408100 ft³
